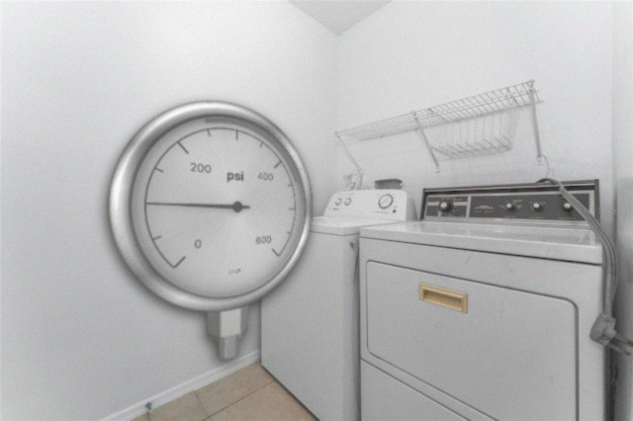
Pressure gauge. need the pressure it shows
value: 100 psi
